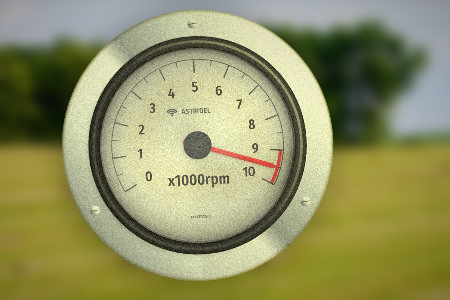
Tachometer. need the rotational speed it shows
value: 9500 rpm
